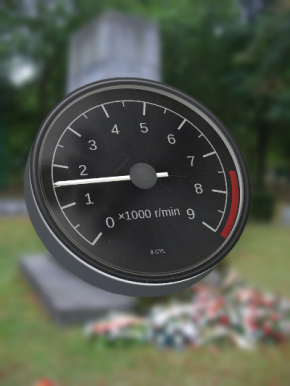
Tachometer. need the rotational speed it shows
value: 1500 rpm
